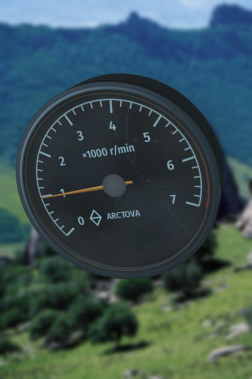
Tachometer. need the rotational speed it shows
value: 1000 rpm
